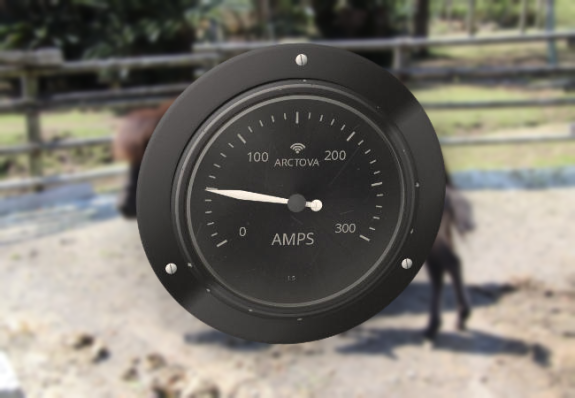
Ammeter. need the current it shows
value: 50 A
